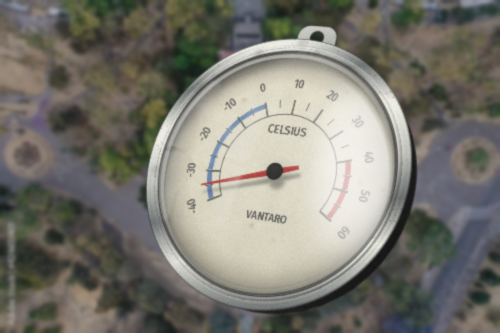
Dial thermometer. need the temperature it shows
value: -35 °C
